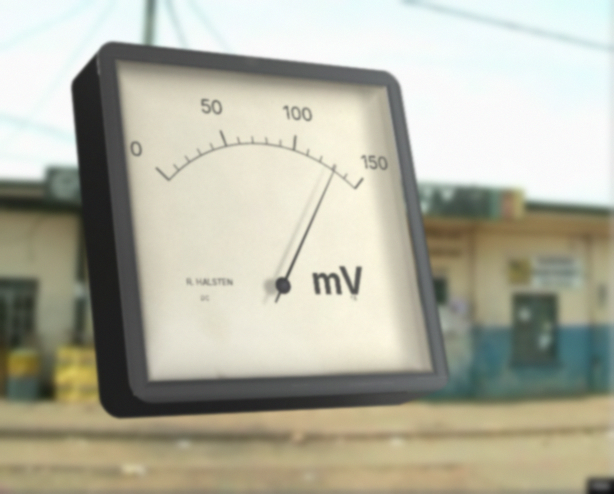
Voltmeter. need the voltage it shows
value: 130 mV
